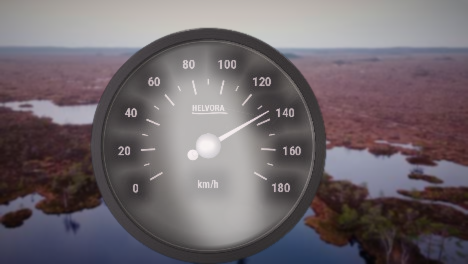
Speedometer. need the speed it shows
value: 135 km/h
